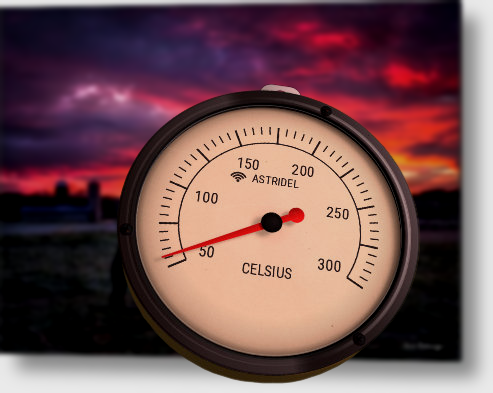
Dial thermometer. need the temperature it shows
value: 55 °C
